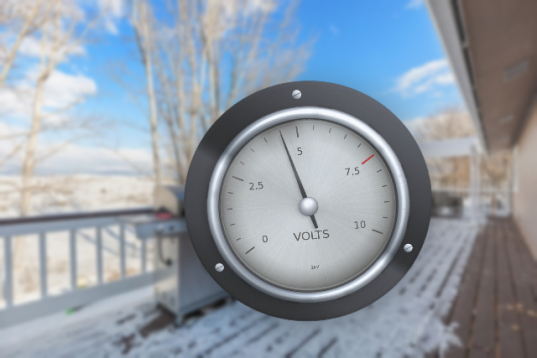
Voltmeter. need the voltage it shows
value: 4.5 V
